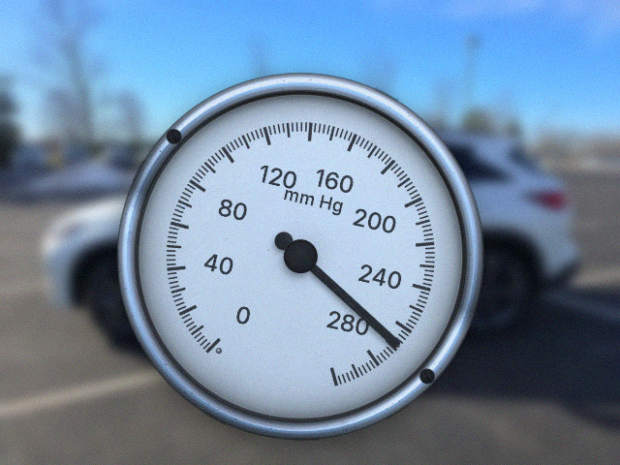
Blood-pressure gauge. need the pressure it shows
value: 268 mmHg
